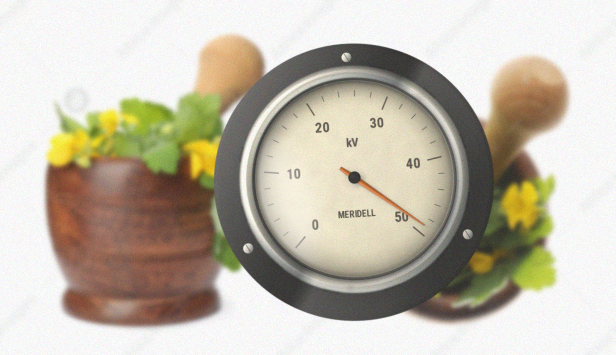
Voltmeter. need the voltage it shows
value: 49 kV
